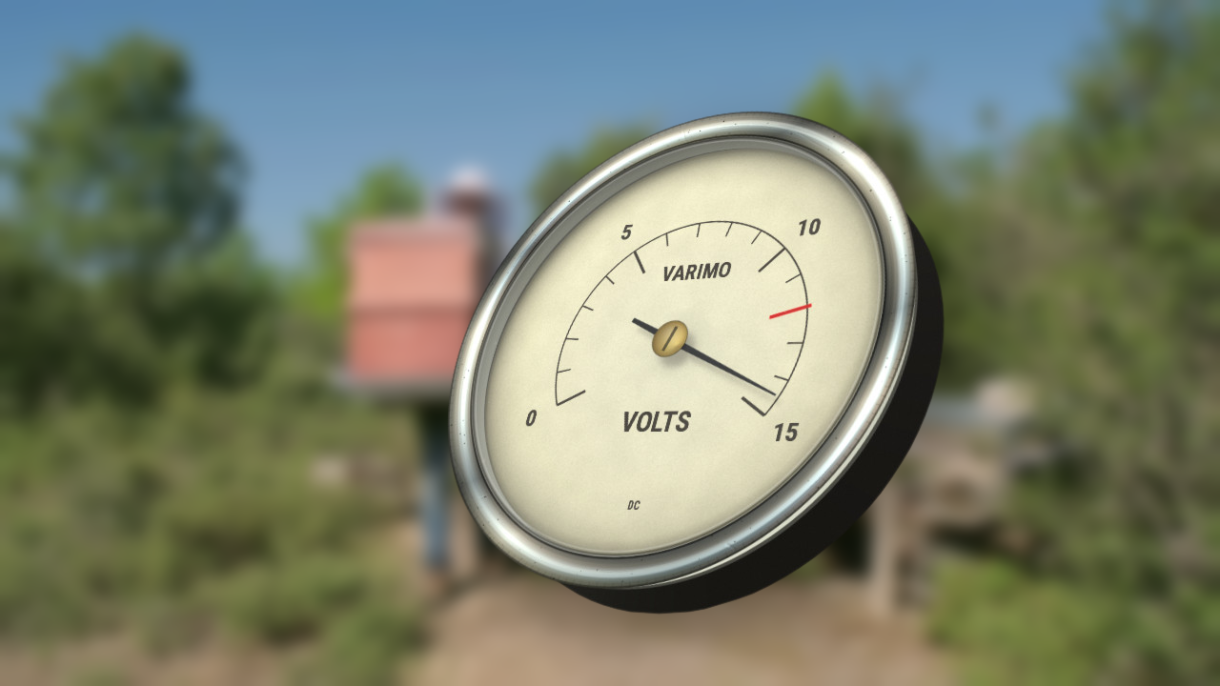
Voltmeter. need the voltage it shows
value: 14.5 V
